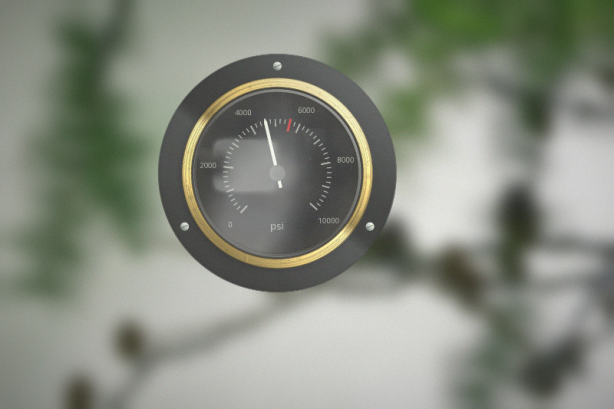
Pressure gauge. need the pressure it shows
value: 4600 psi
